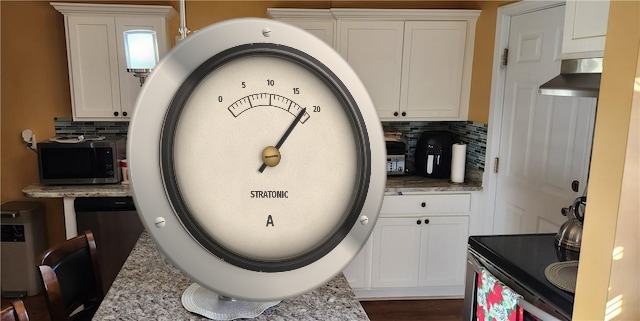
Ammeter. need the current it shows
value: 18 A
